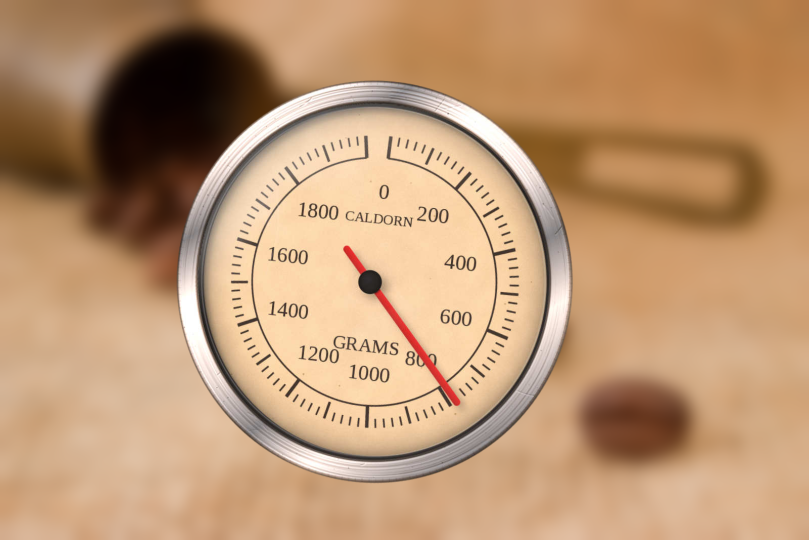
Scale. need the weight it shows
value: 780 g
